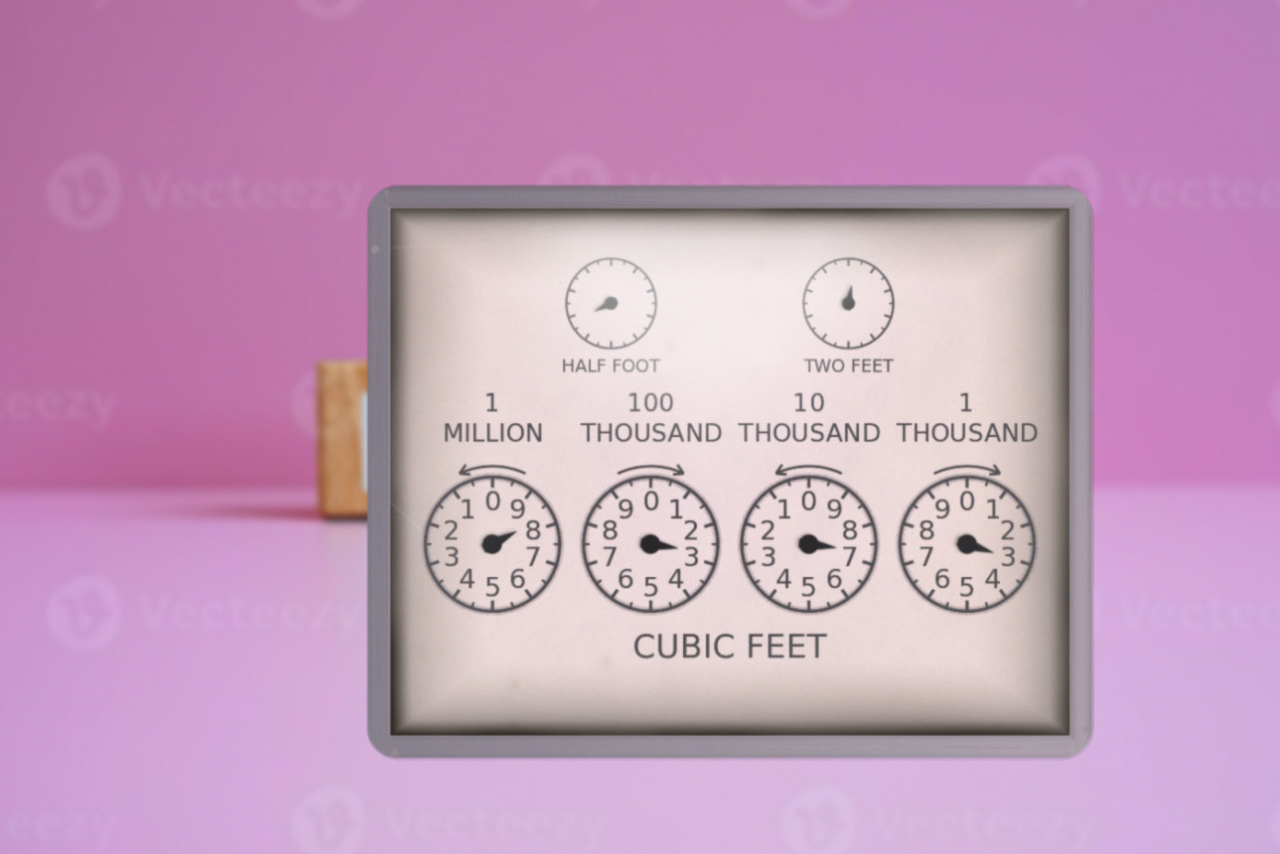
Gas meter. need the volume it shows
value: 827300 ft³
